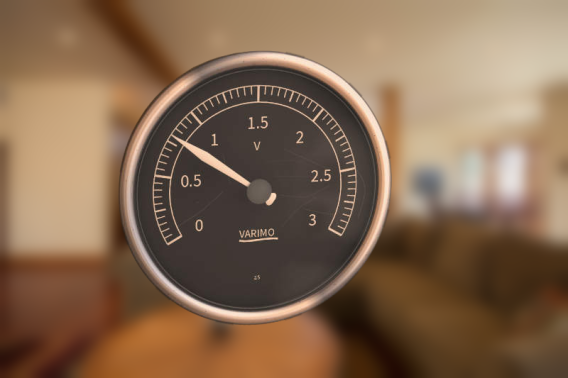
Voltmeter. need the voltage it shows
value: 0.8 V
